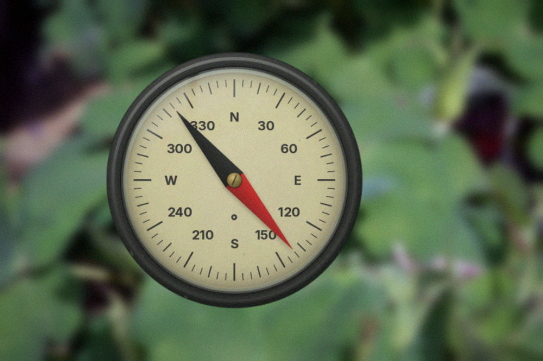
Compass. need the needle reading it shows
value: 140 °
